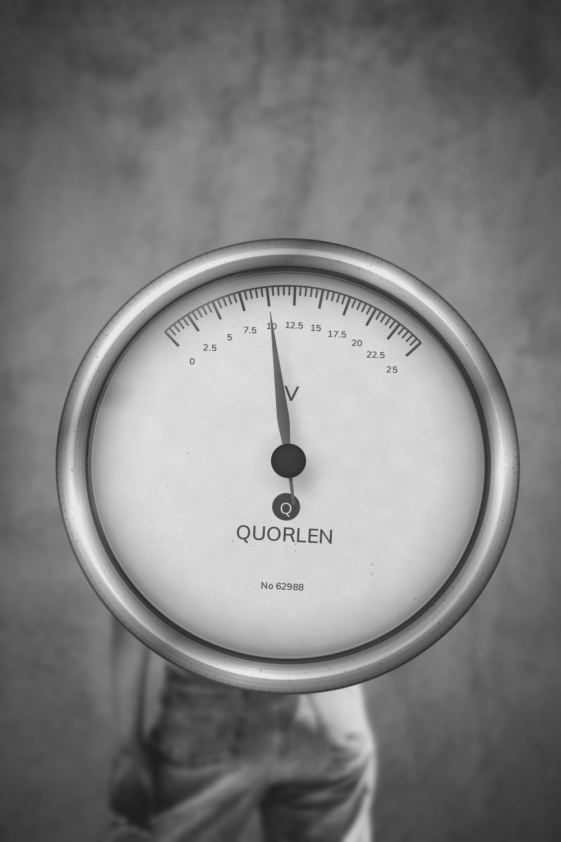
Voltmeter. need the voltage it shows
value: 10 V
